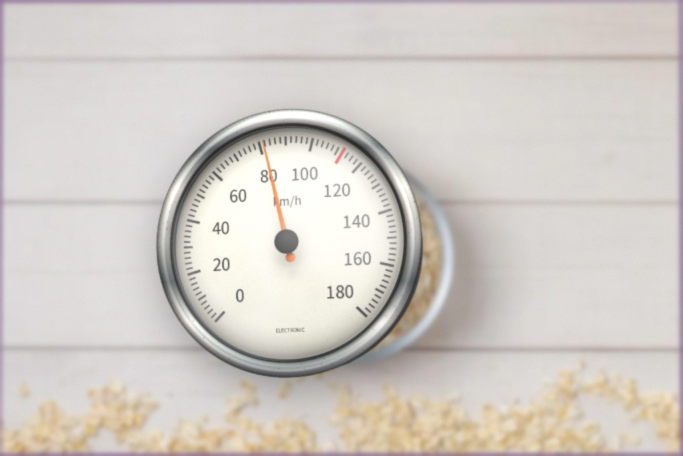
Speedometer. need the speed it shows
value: 82 km/h
